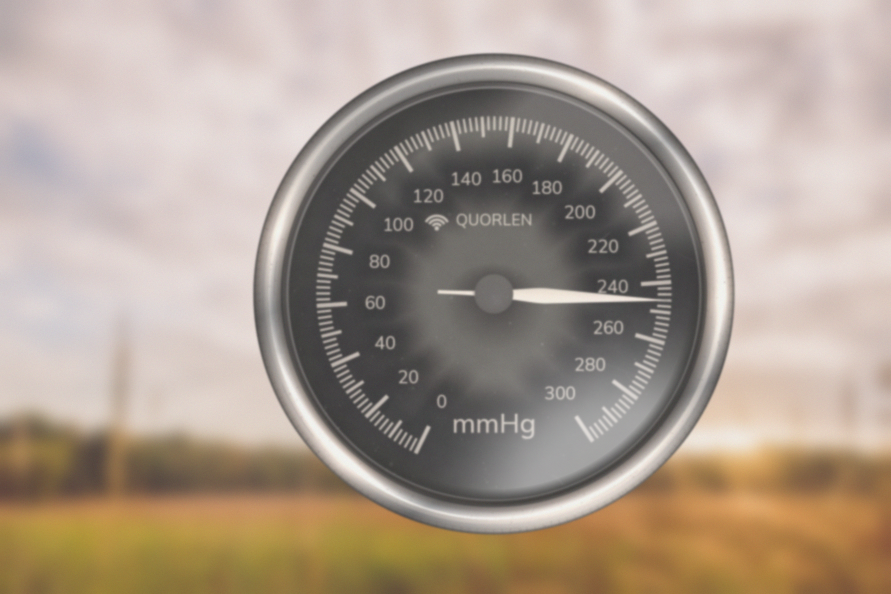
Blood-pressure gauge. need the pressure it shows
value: 246 mmHg
